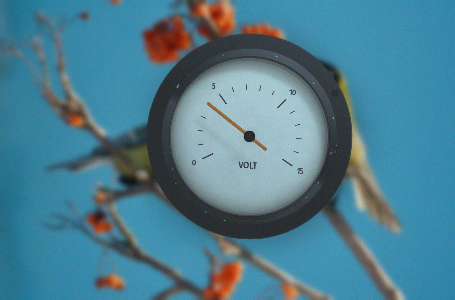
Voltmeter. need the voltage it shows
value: 4 V
